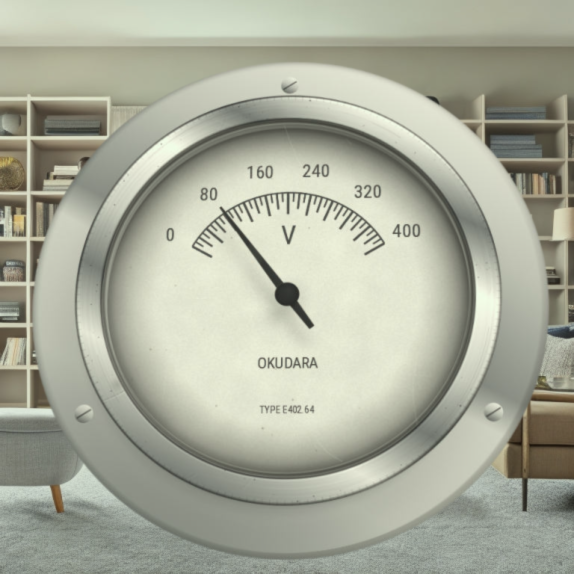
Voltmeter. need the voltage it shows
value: 80 V
